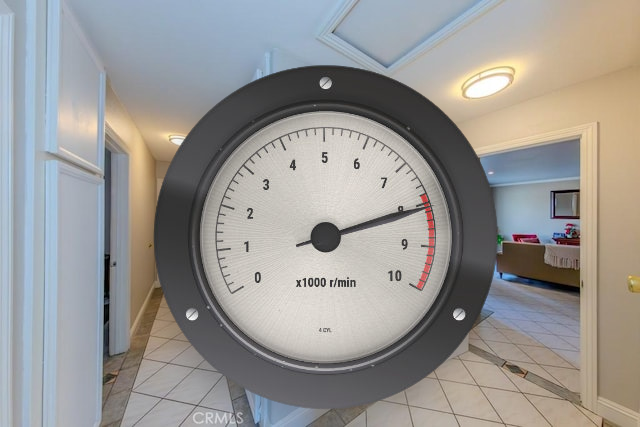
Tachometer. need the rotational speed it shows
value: 8100 rpm
